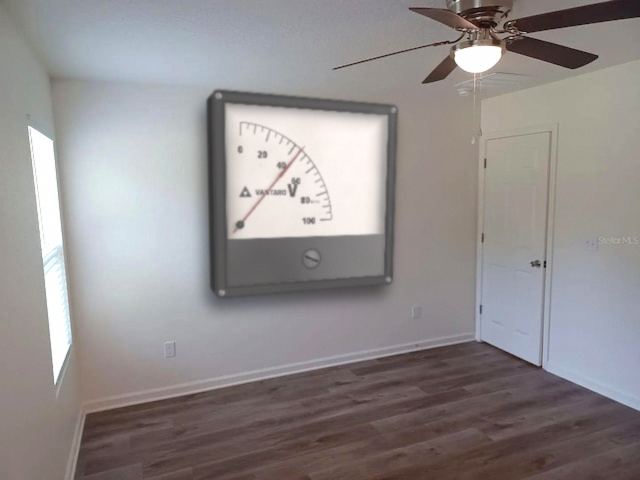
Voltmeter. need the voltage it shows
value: 45 V
